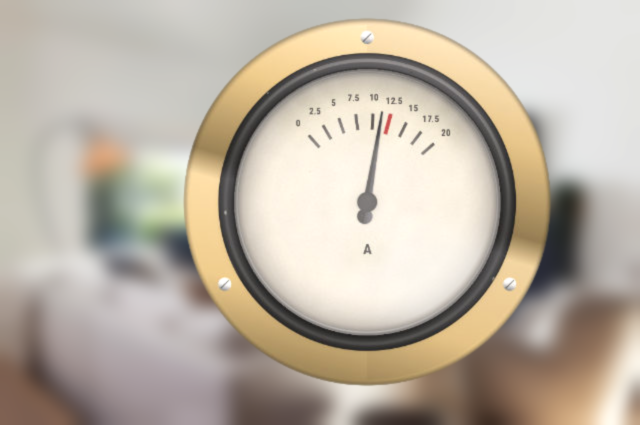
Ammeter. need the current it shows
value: 11.25 A
